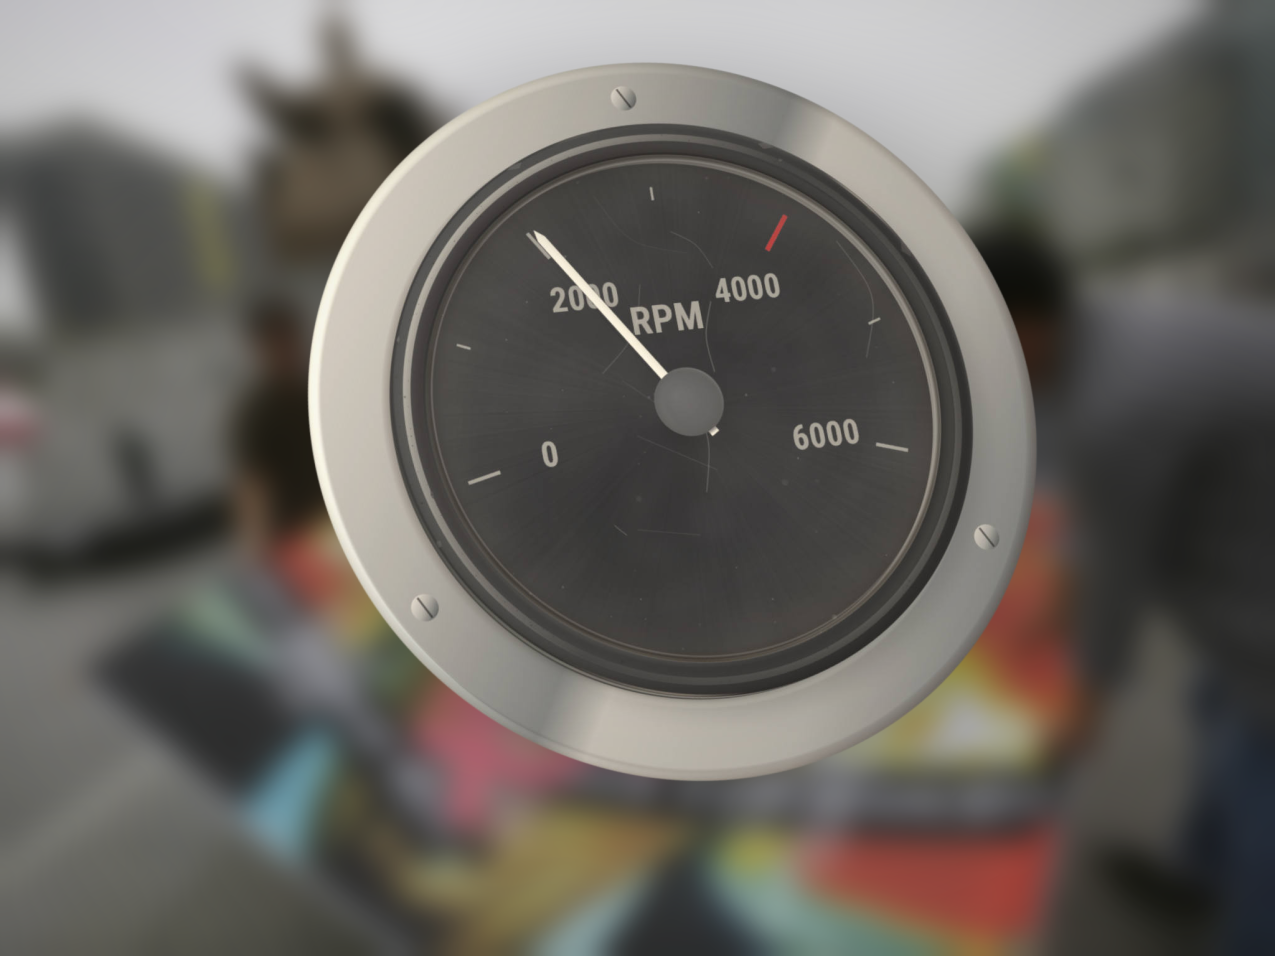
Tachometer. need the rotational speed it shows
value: 2000 rpm
